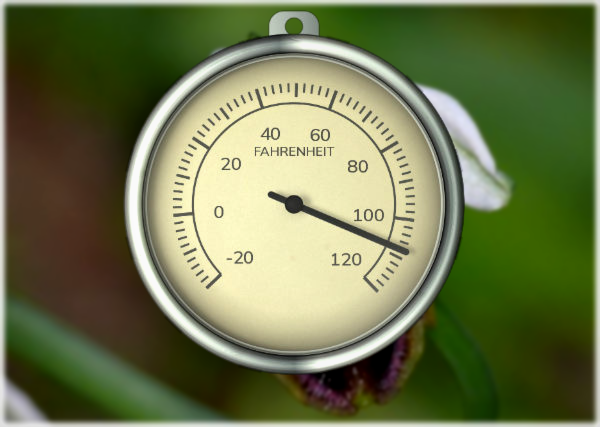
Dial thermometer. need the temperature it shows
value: 108 °F
